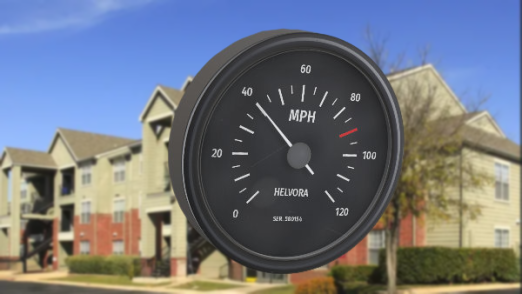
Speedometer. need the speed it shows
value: 40 mph
